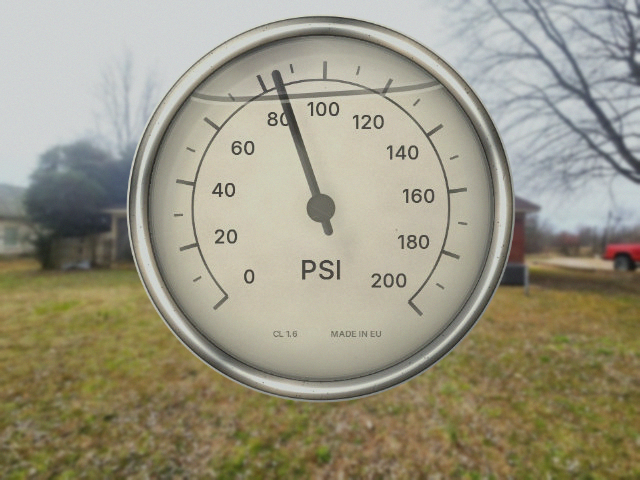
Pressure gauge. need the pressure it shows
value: 85 psi
